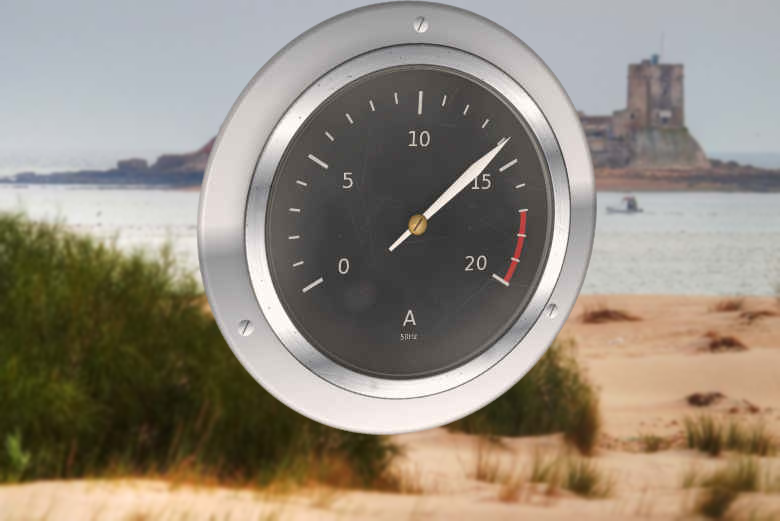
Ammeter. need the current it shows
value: 14 A
